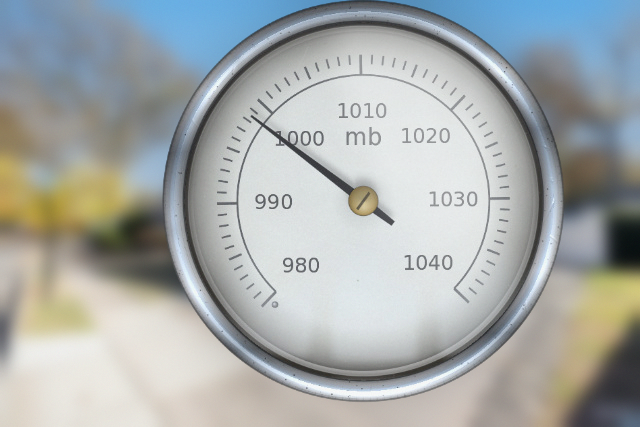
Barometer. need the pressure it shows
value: 998.5 mbar
